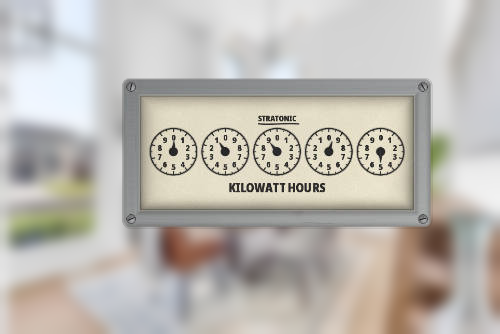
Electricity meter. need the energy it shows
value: 895 kWh
